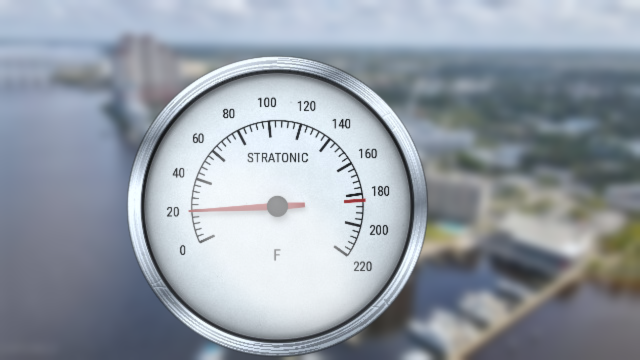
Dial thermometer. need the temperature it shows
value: 20 °F
